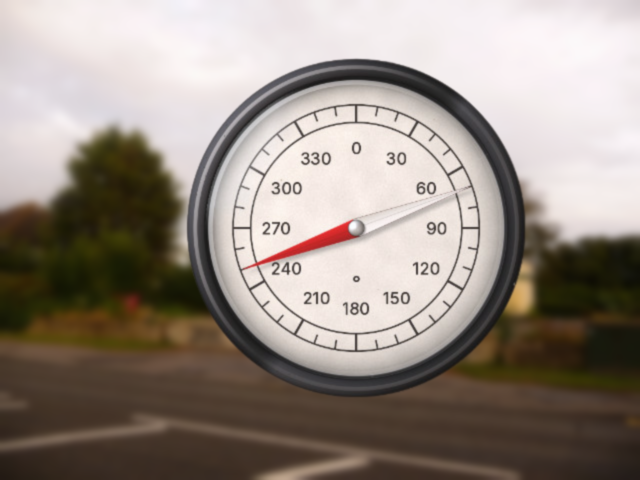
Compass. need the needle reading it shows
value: 250 °
